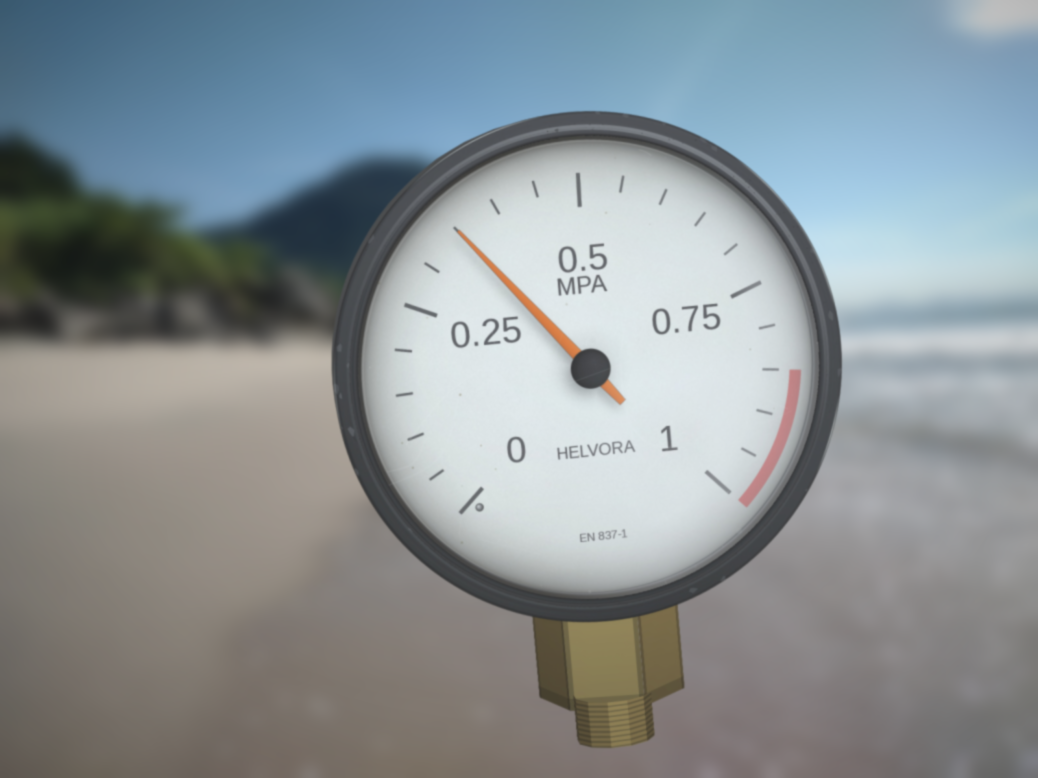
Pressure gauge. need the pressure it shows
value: 0.35 MPa
